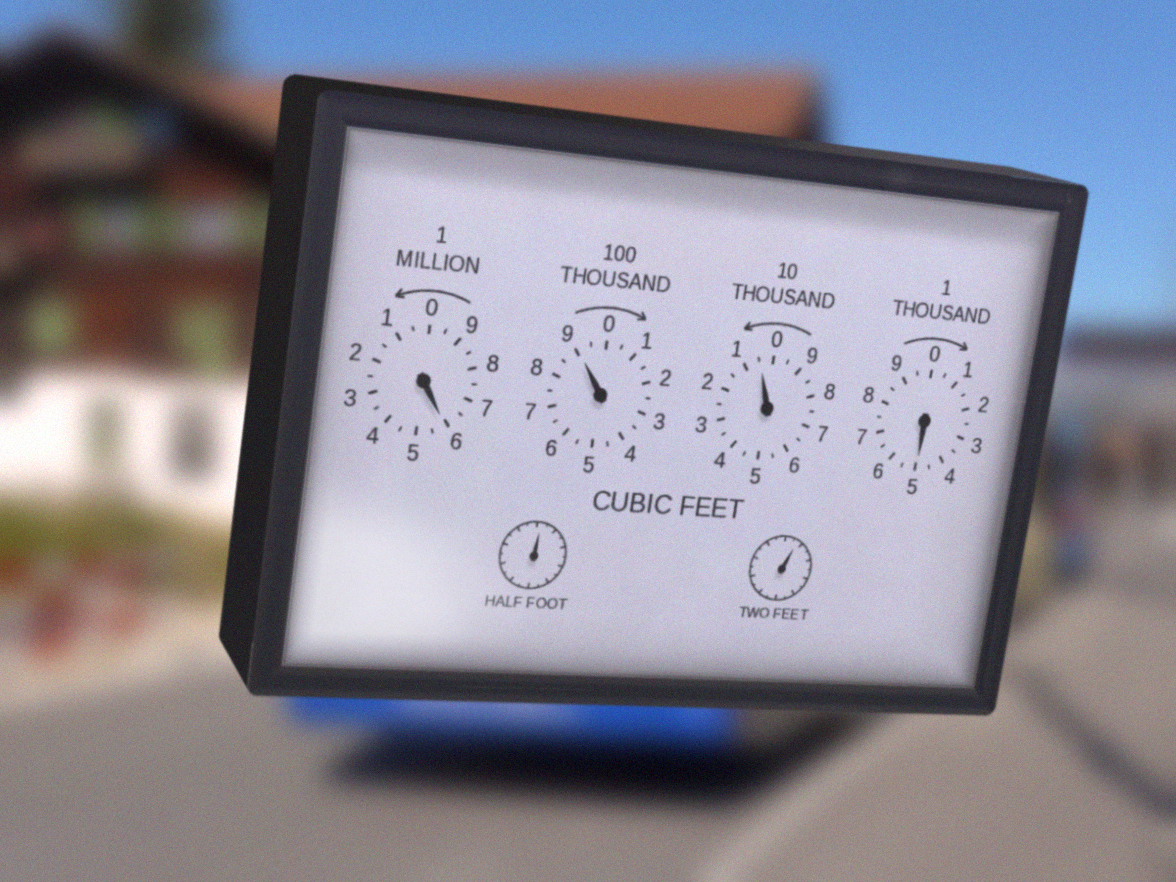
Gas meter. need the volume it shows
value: 590500 ft³
